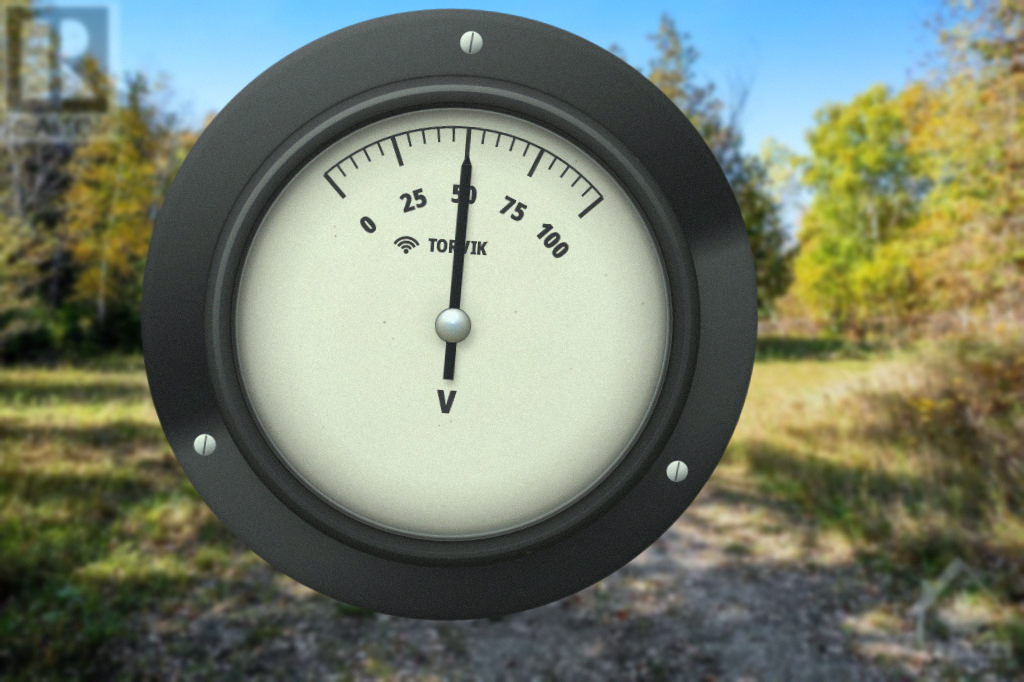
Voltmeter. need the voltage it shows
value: 50 V
